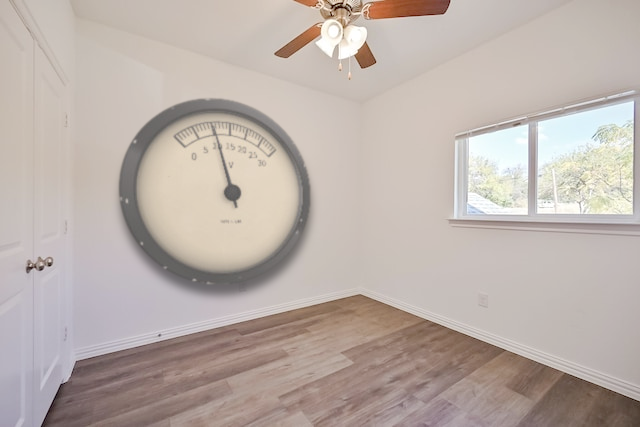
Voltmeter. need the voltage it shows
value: 10 V
